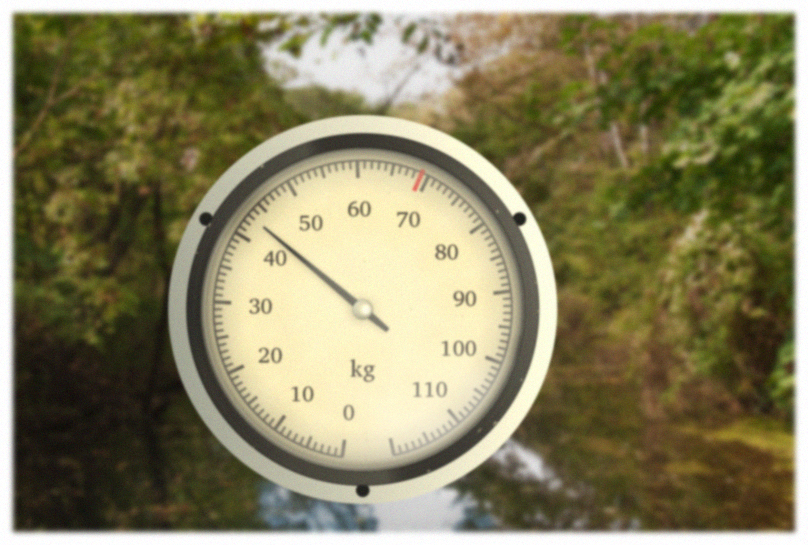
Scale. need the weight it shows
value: 43 kg
